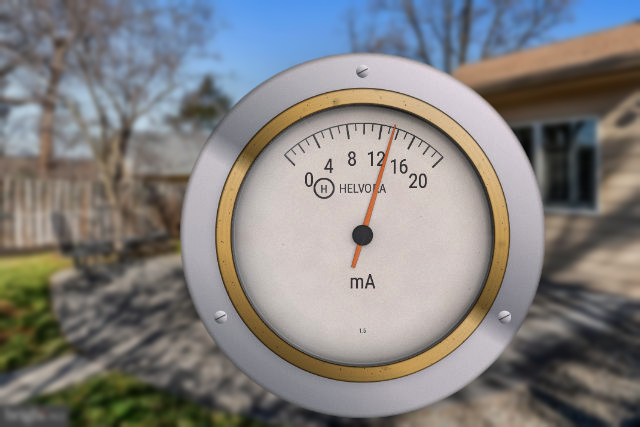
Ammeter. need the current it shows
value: 13.5 mA
